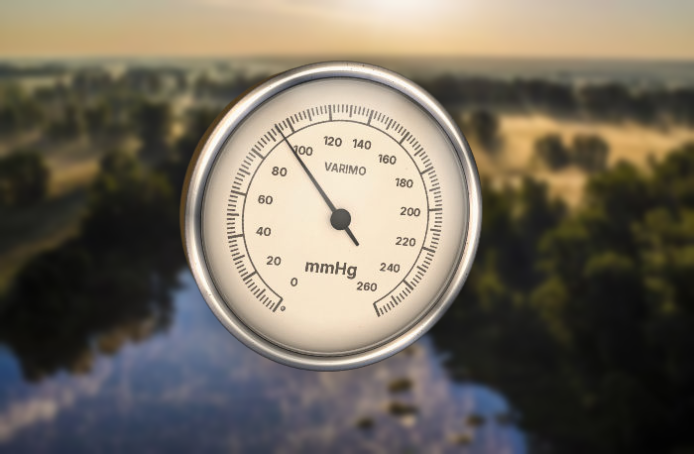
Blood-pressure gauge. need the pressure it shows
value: 94 mmHg
